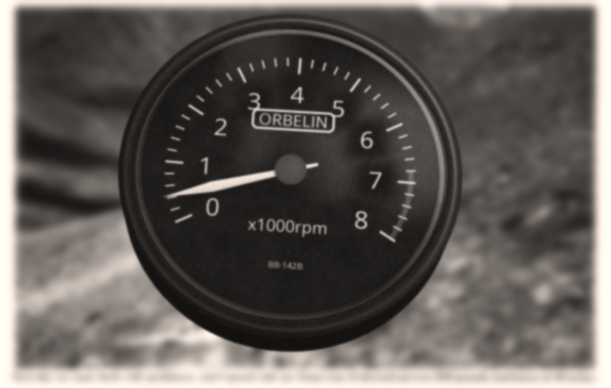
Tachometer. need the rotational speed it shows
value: 400 rpm
